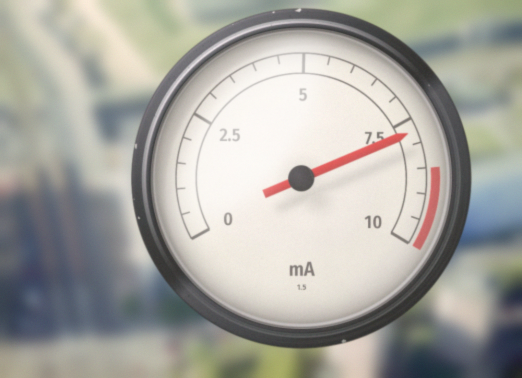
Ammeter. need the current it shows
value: 7.75 mA
